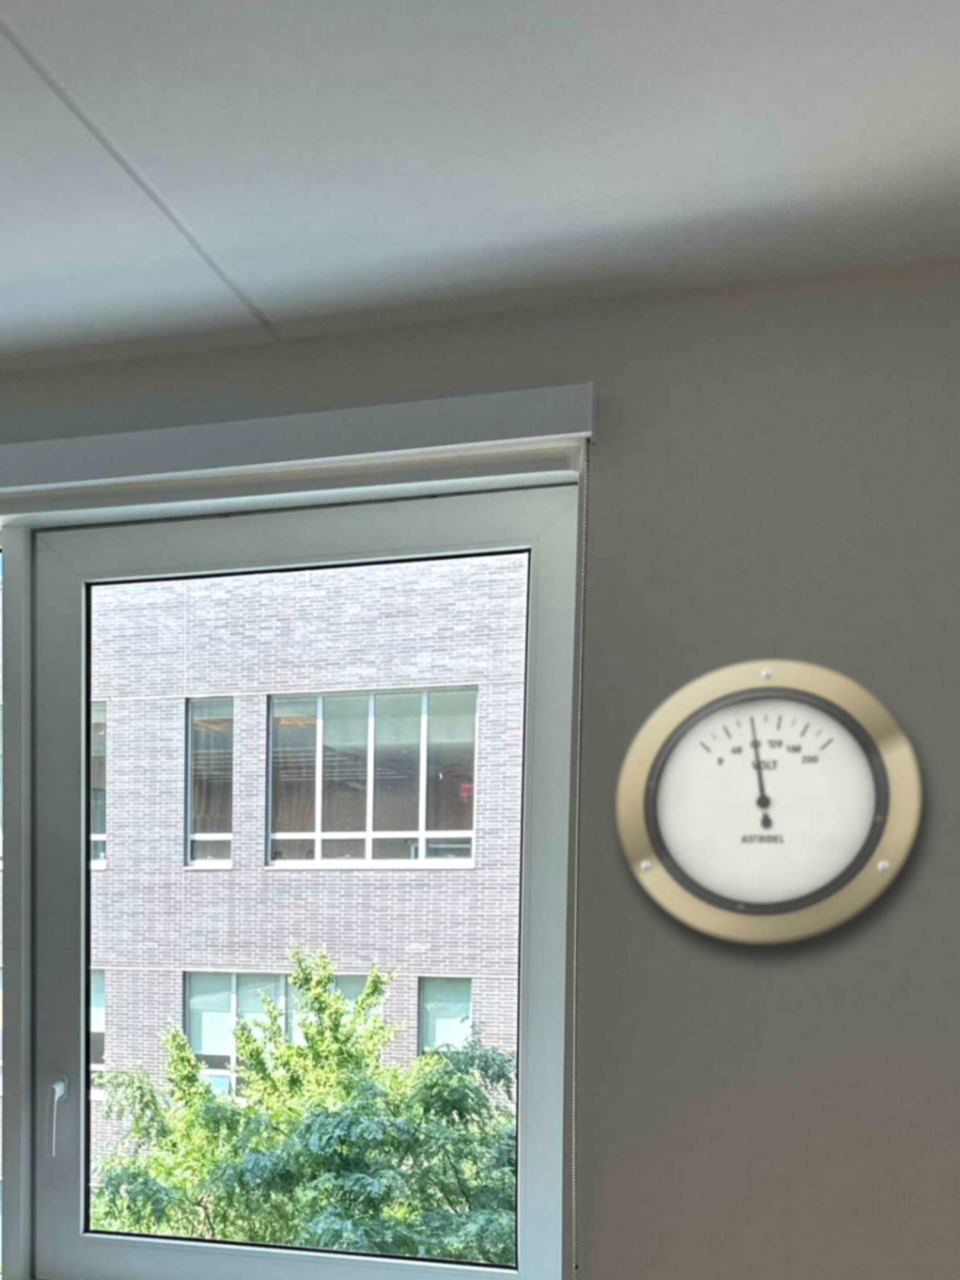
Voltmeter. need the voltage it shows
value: 80 V
